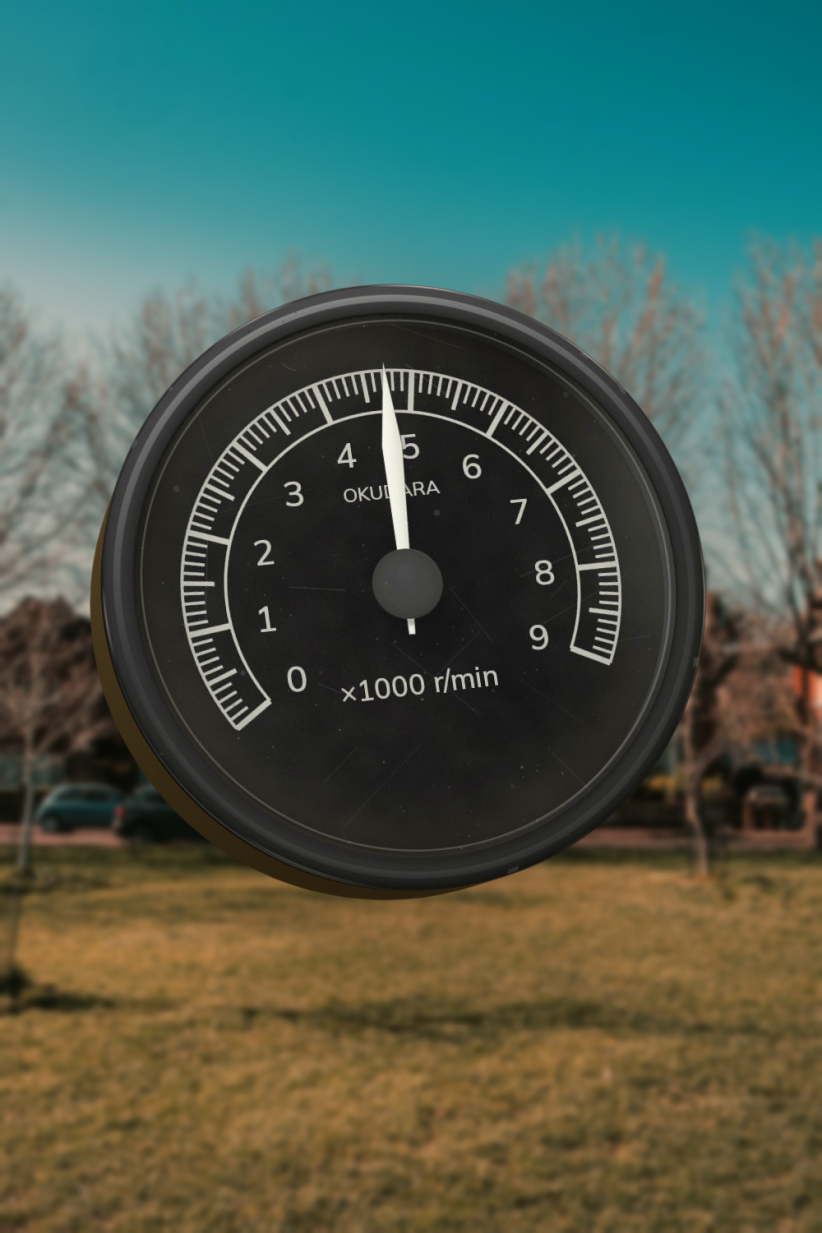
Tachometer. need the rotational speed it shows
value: 4700 rpm
